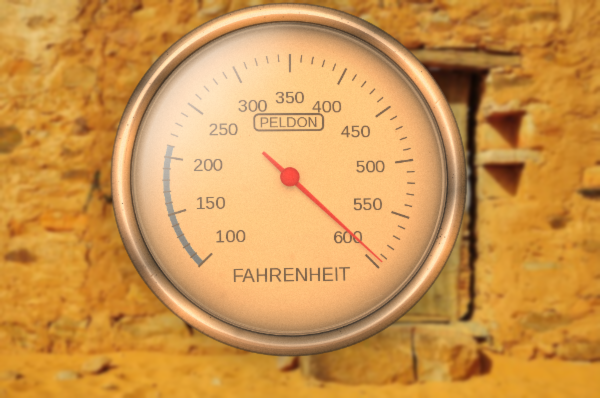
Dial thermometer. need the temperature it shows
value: 595 °F
